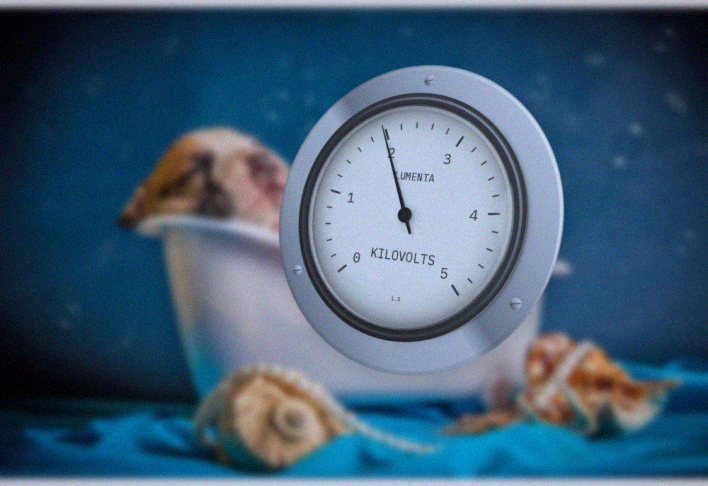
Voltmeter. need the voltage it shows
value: 2 kV
